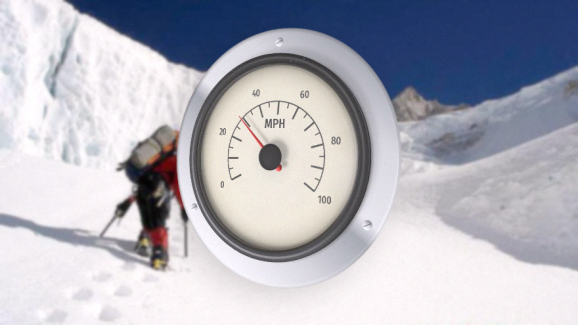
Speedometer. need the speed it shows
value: 30 mph
